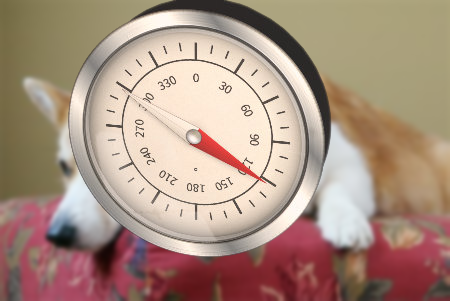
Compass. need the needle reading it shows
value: 120 °
